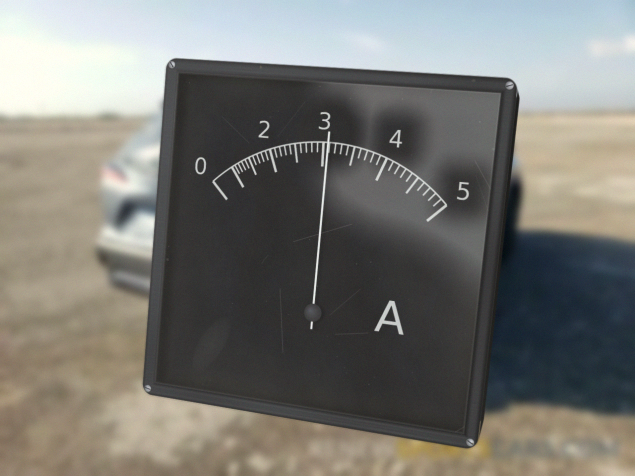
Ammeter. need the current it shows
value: 3.1 A
